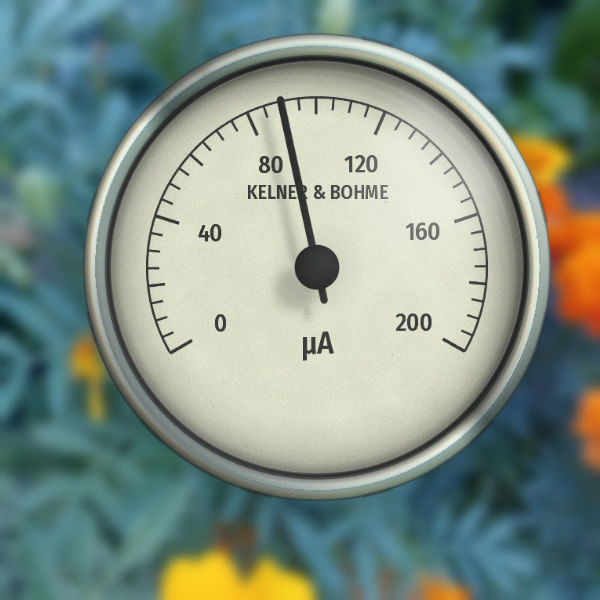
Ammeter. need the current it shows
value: 90 µA
